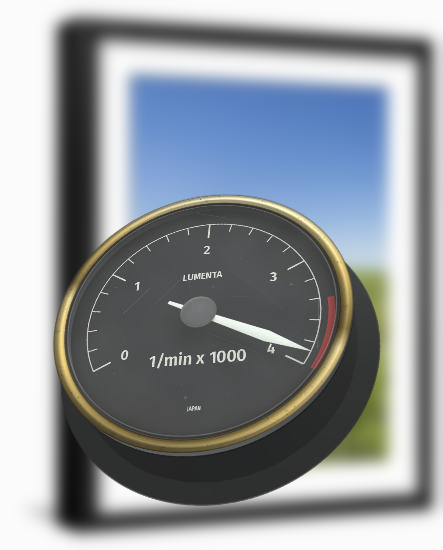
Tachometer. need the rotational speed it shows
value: 3900 rpm
